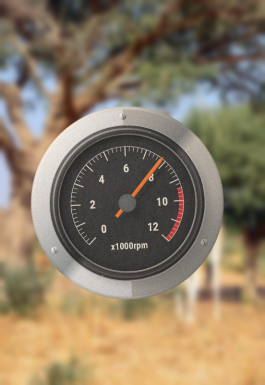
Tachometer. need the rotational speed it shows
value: 7800 rpm
